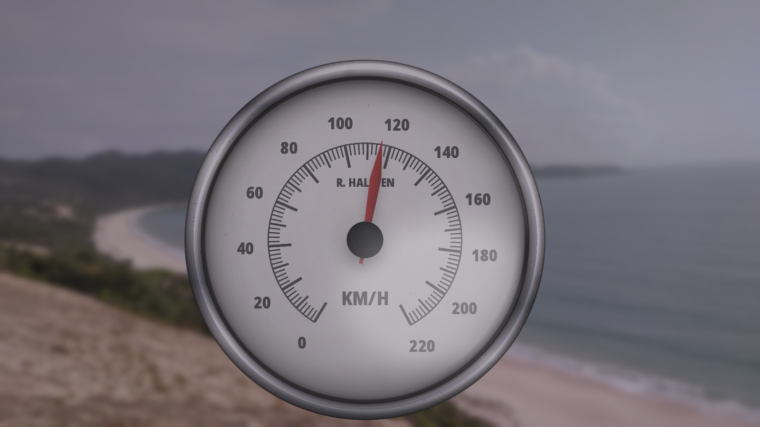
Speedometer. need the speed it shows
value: 116 km/h
